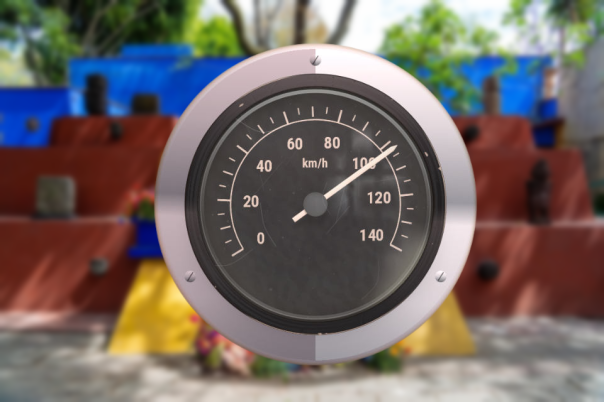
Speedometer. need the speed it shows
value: 102.5 km/h
